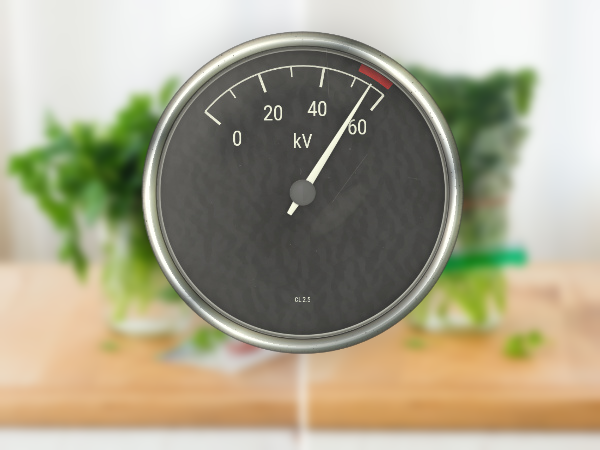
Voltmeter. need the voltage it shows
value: 55 kV
